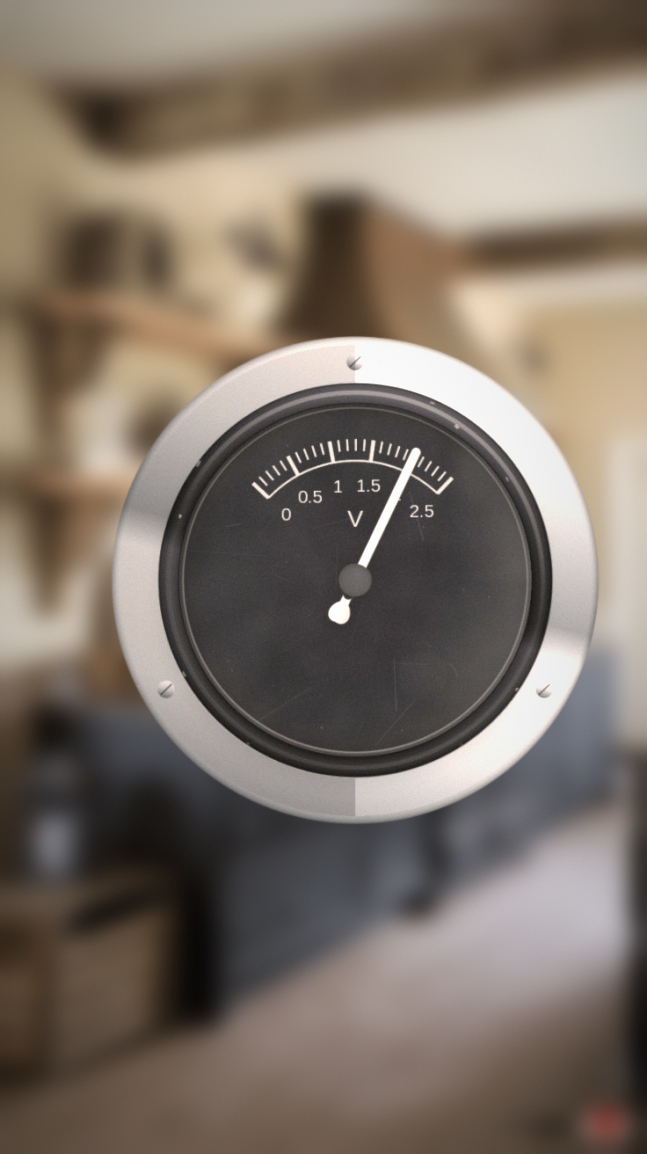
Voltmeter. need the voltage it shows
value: 2 V
